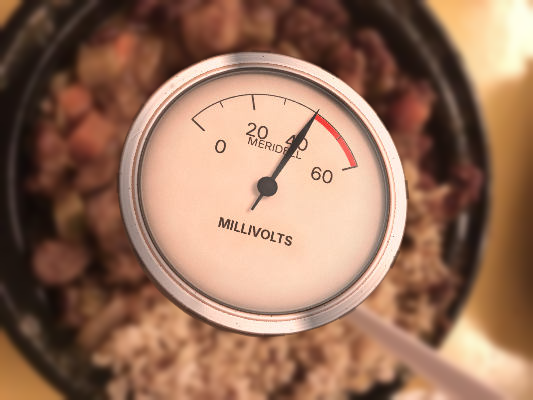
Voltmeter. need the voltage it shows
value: 40 mV
